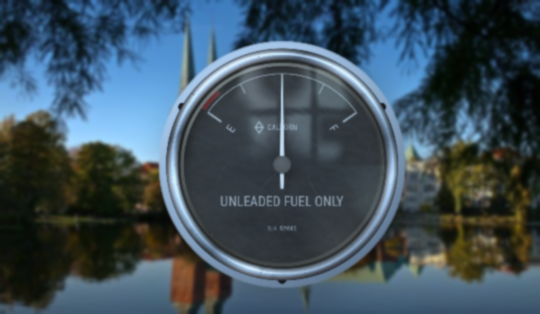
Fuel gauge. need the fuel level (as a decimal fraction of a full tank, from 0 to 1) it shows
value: 0.5
